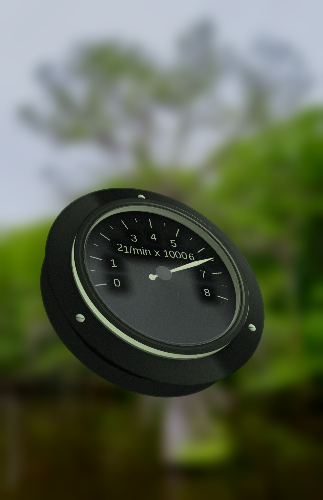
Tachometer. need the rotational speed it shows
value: 6500 rpm
